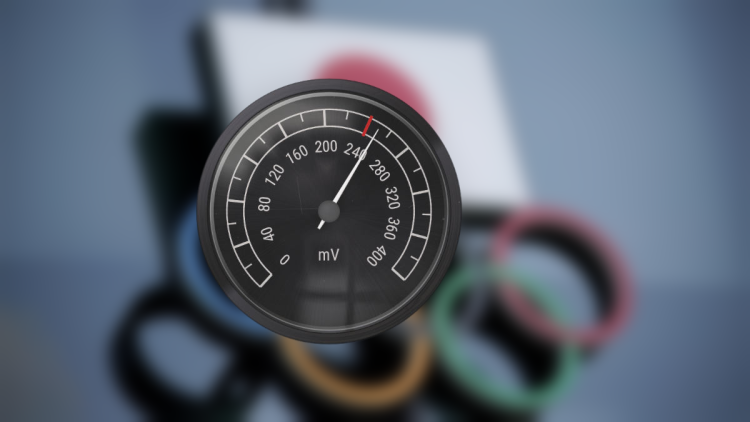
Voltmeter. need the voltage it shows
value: 250 mV
